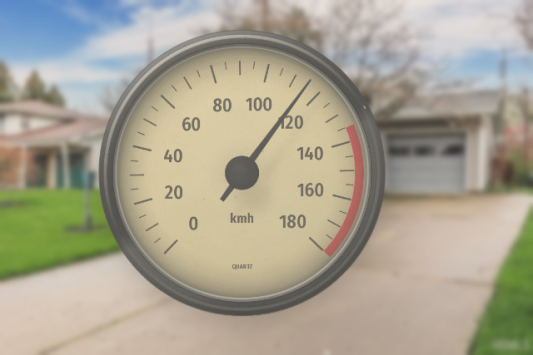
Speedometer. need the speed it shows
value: 115 km/h
